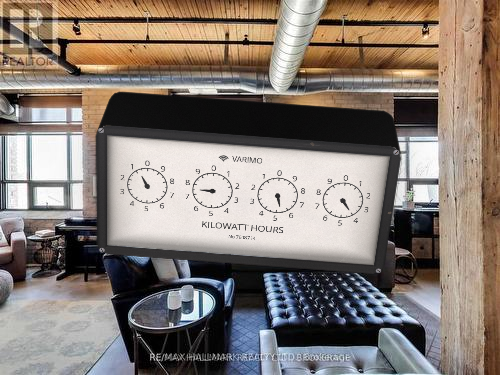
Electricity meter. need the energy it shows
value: 754 kWh
